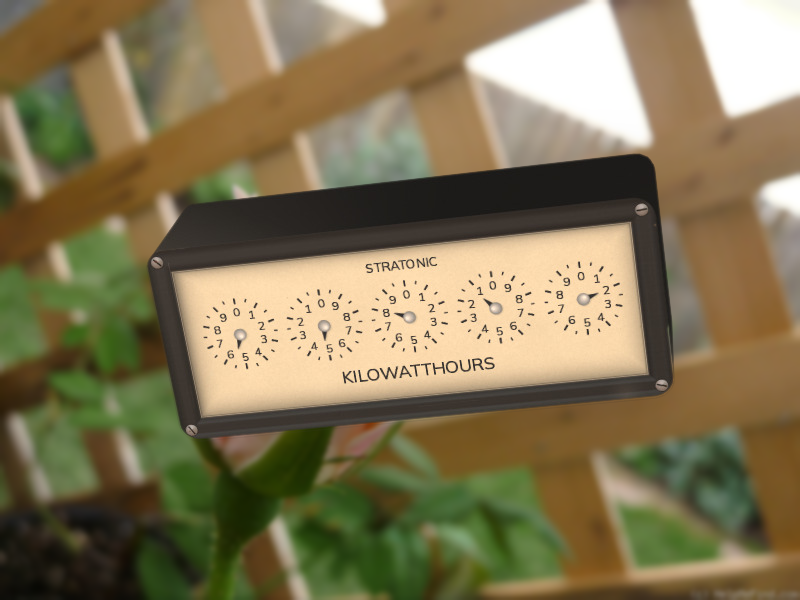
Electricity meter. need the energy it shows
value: 54812 kWh
